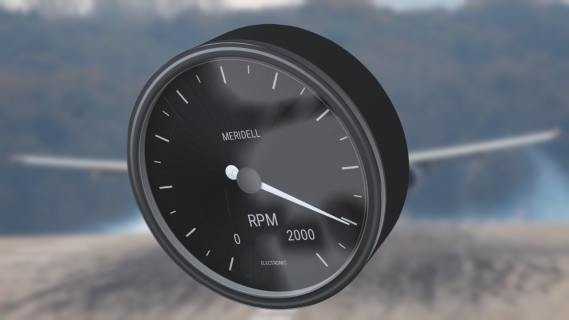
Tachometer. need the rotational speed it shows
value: 1800 rpm
